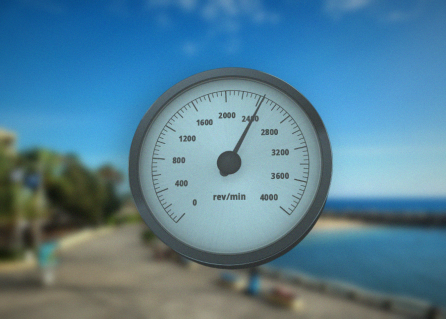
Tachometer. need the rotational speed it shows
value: 2450 rpm
